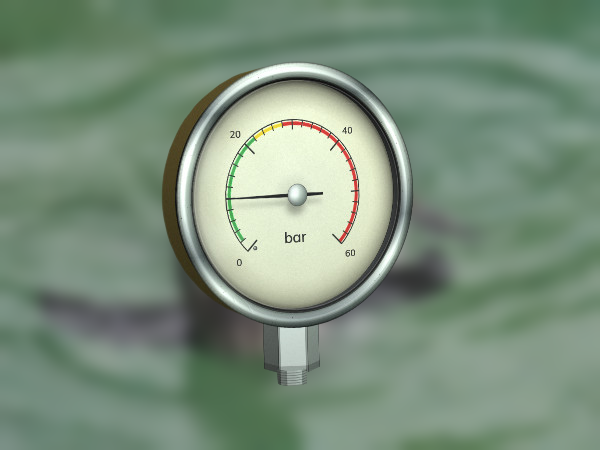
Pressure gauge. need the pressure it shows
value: 10 bar
